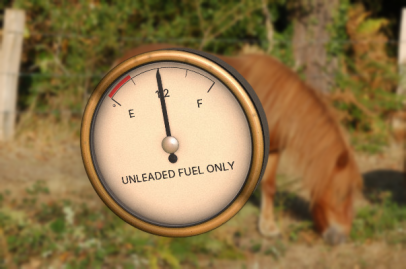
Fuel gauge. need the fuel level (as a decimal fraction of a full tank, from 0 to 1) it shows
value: 0.5
